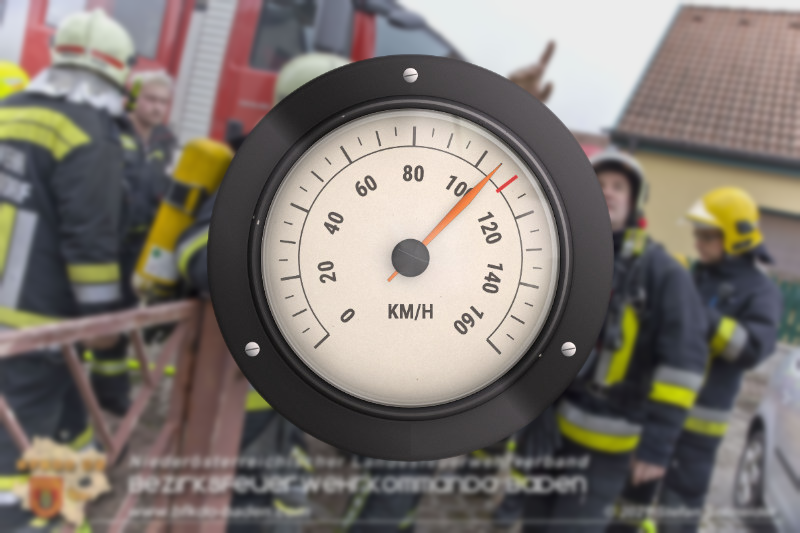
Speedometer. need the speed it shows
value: 105 km/h
